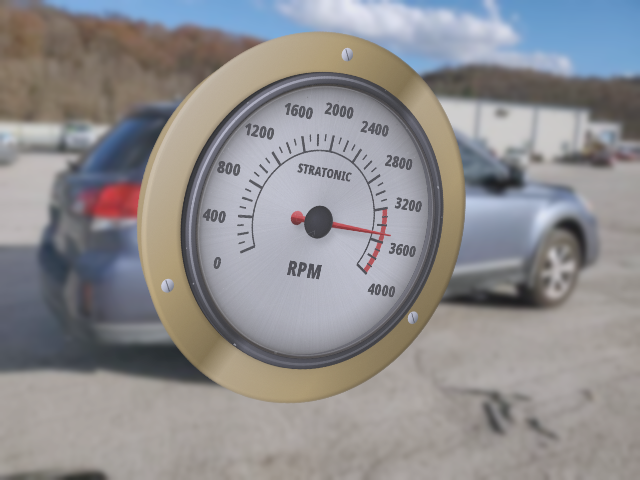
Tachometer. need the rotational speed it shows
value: 3500 rpm
